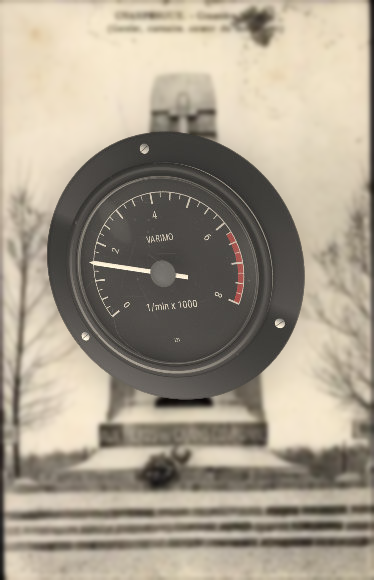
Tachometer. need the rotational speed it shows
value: 1500 rpm
